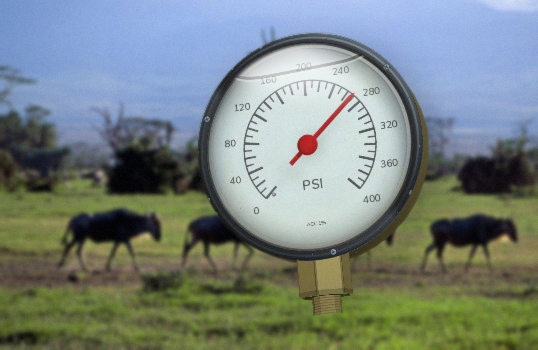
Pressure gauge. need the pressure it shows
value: 270 psi
